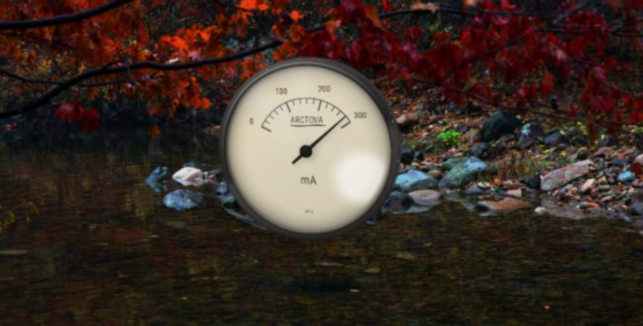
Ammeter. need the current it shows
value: 280 mA
